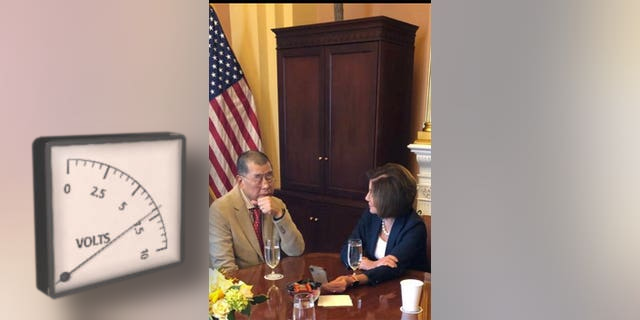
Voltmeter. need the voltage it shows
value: 7 V
